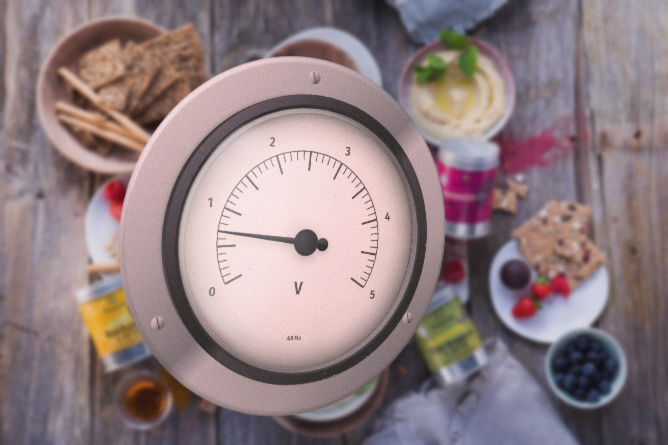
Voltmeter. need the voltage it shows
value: 0.7 V
